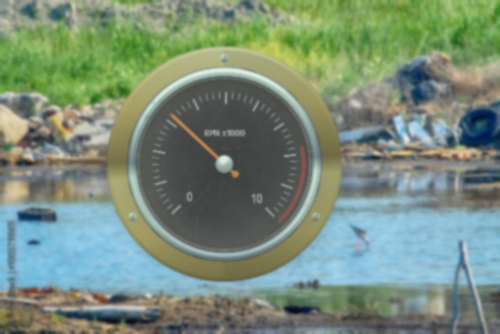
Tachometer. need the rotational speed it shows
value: 3200 rpm
